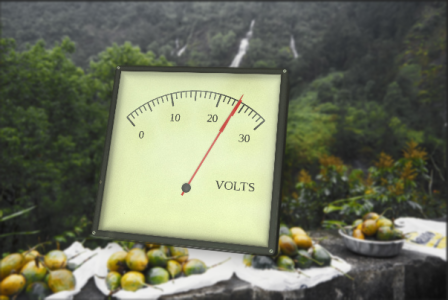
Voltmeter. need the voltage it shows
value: 24 V
